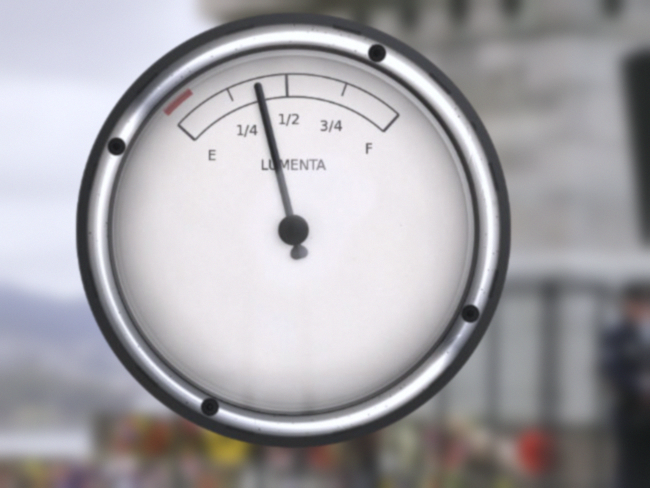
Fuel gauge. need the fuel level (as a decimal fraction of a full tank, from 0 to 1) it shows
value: 0.375
